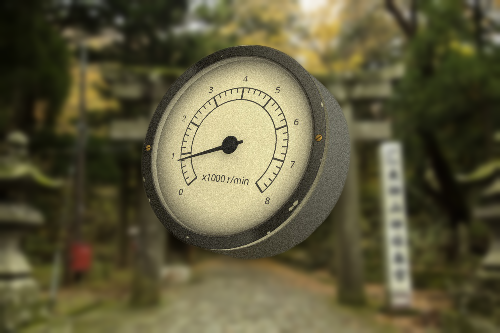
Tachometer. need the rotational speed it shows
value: 800 rpm
